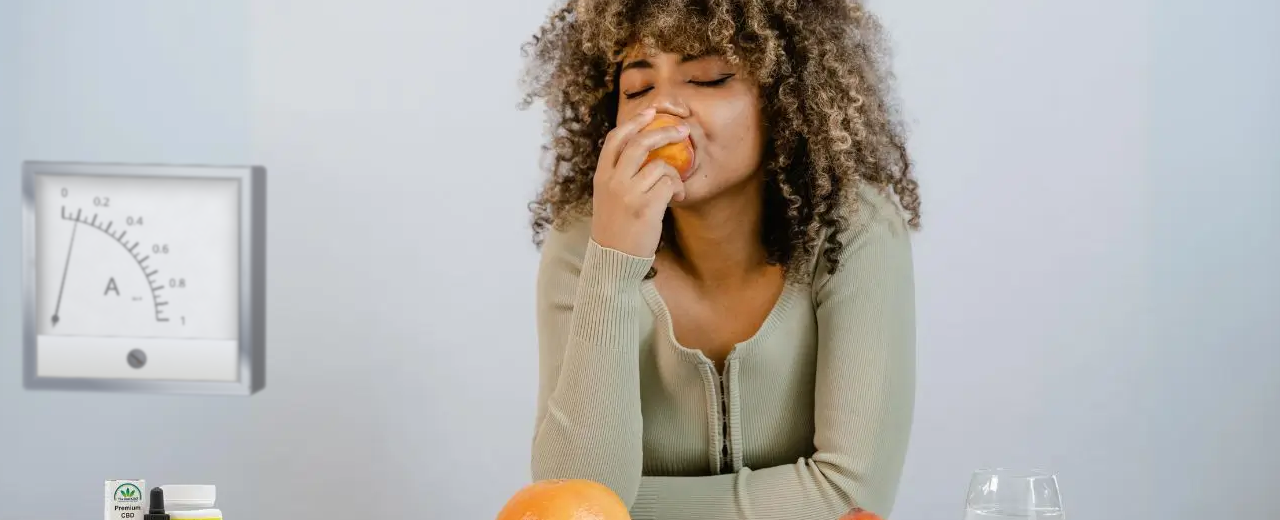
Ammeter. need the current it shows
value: 0.1 A
